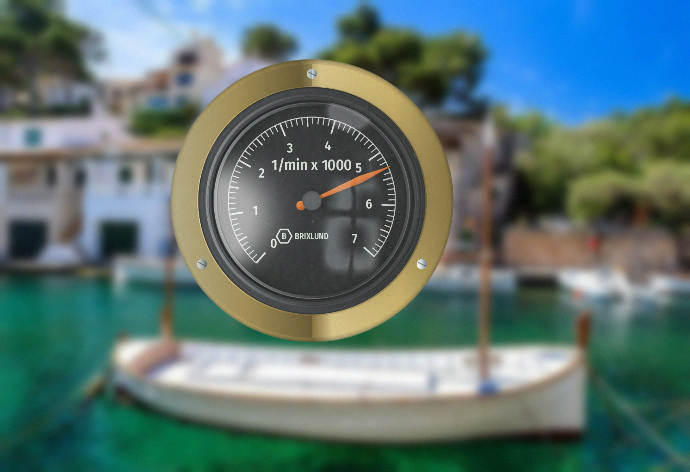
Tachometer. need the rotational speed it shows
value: 5300 rpm
